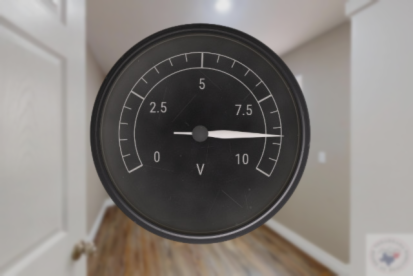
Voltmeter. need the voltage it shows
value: 8.75 V
